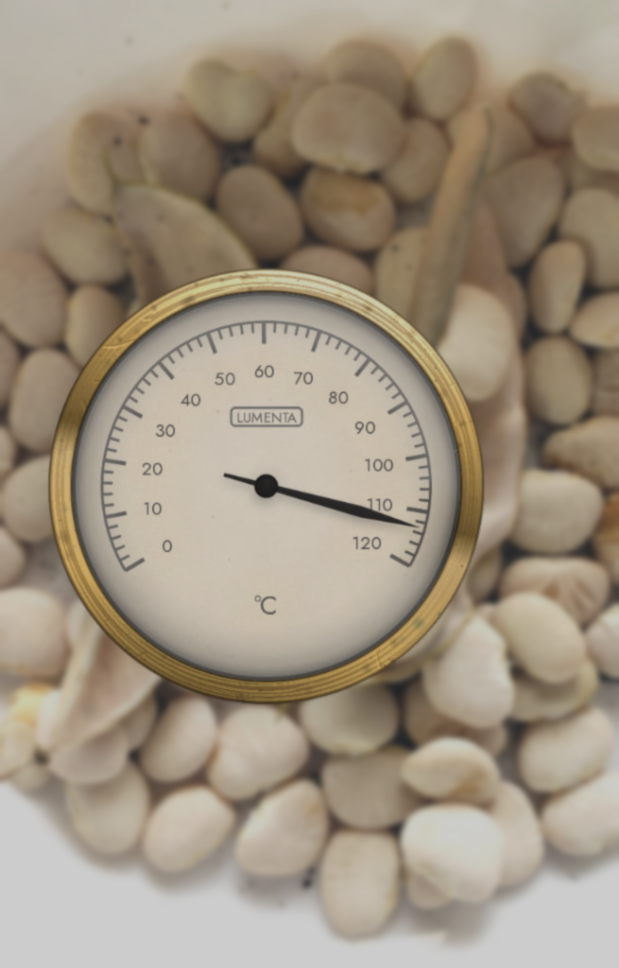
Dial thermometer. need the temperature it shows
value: 113 °C
